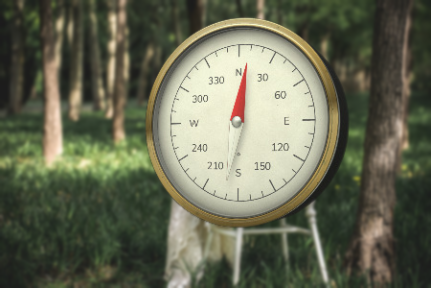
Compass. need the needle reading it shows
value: 10 °
